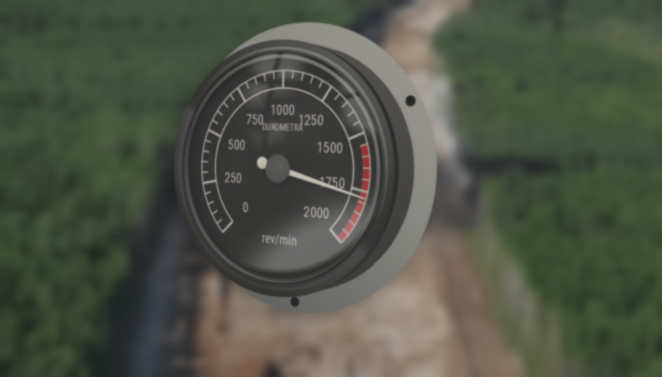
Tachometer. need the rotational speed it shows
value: 1775 rpm
